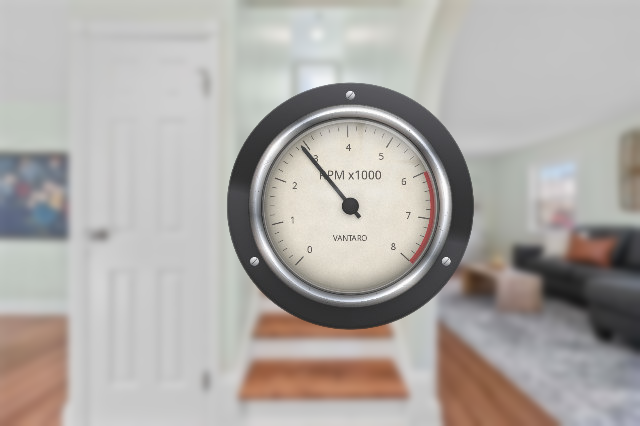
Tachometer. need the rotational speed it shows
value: 2900 rpm
